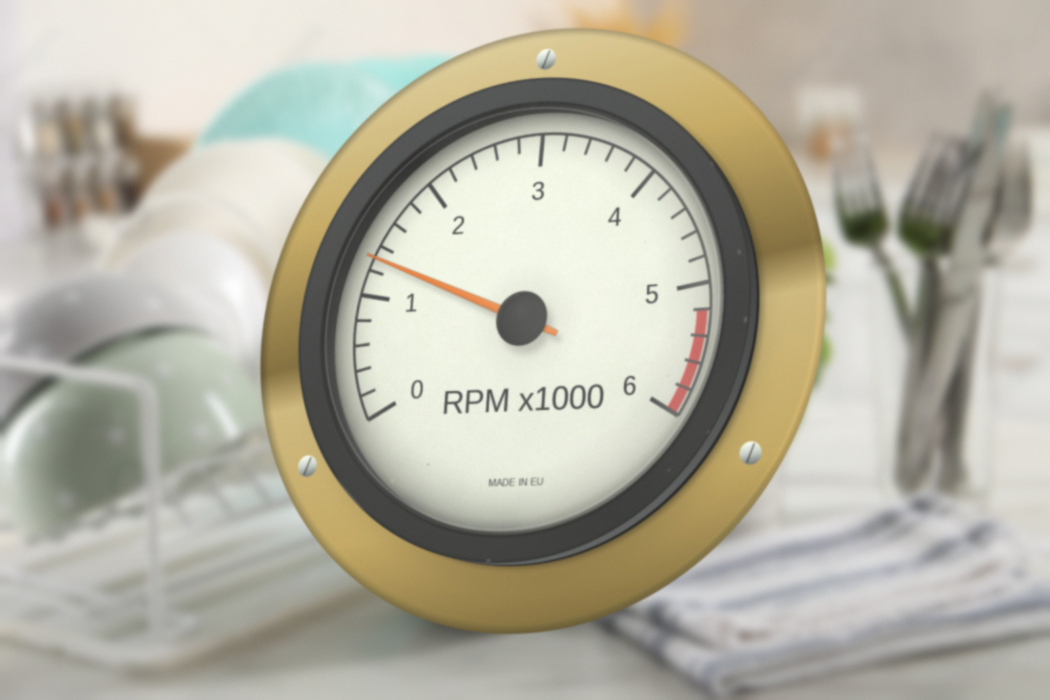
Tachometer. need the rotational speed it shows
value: 1300 rpm
